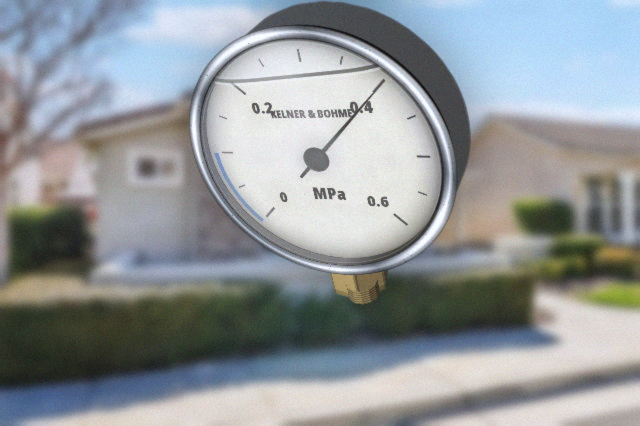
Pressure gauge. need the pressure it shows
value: 0.4 MPa
